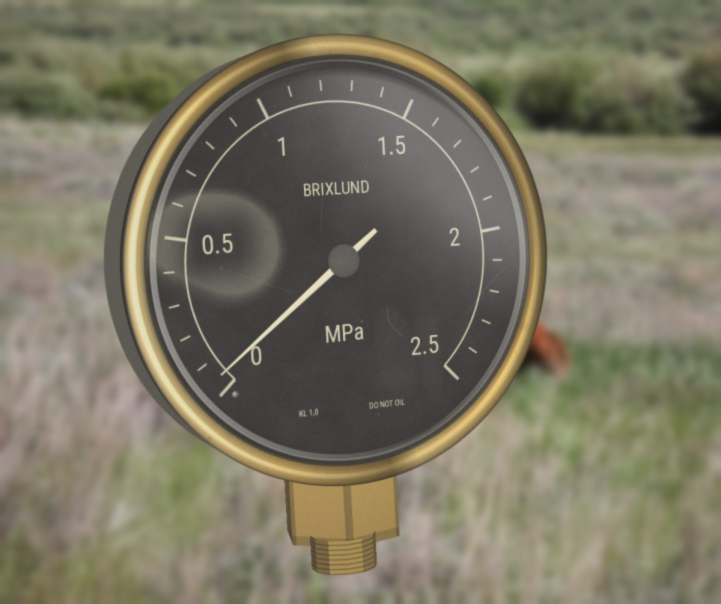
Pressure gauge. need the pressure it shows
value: 0.05 MPa
